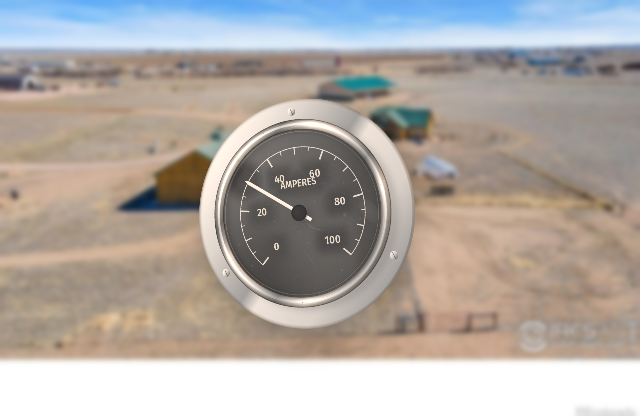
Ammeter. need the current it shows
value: 30 A
